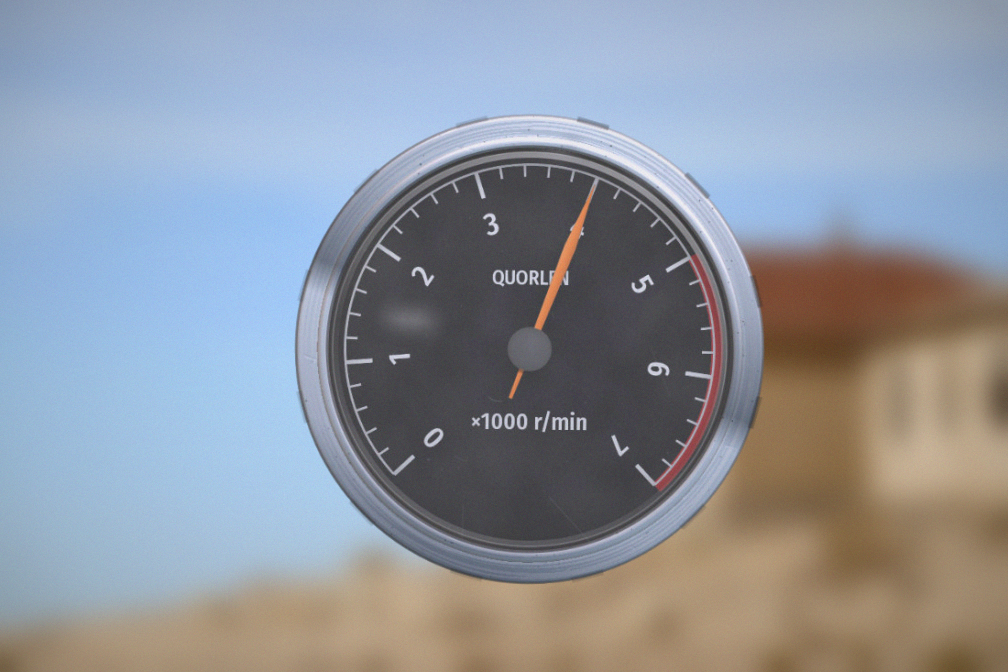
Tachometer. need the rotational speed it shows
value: 4000 rpm
